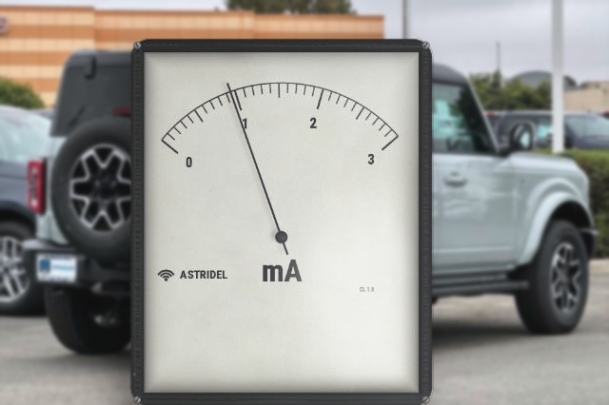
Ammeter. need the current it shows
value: 0.95 mA
